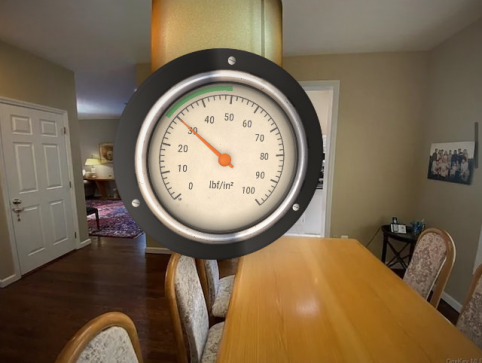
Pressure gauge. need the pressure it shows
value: 30 psi
